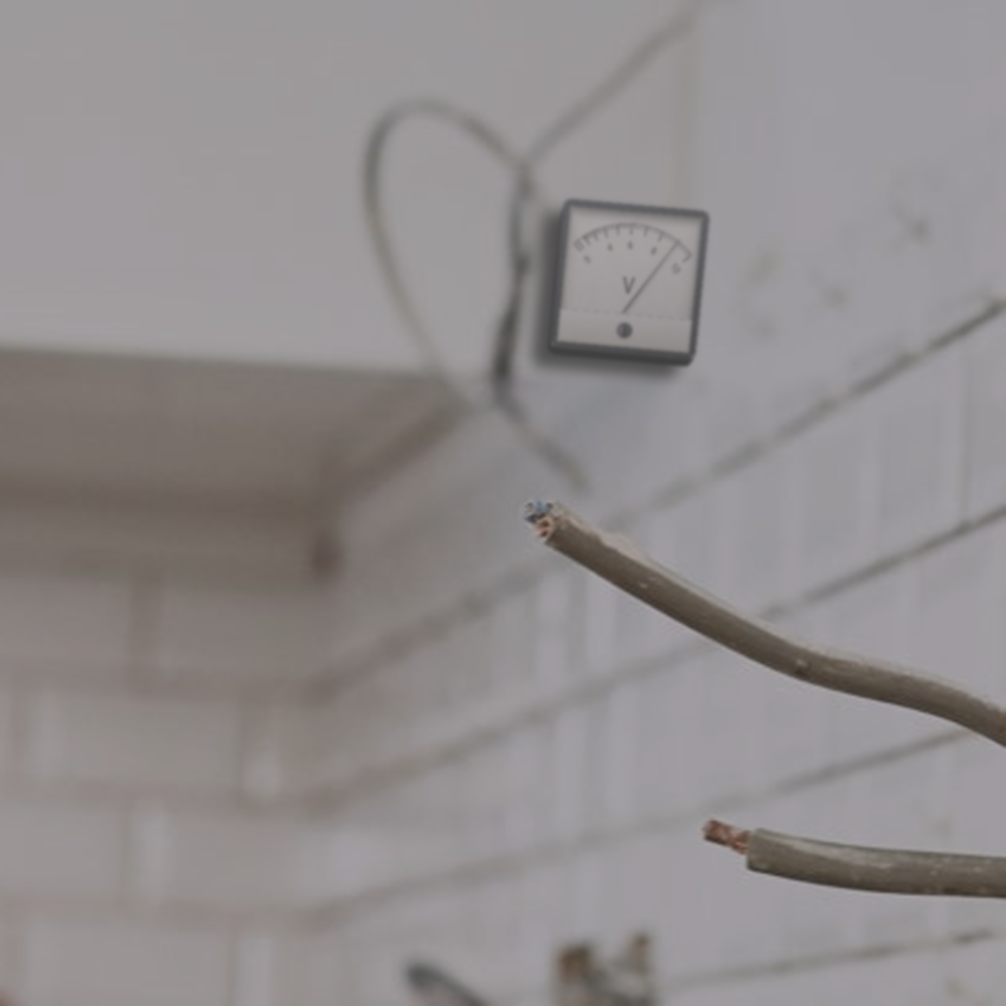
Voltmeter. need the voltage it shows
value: 9 V
